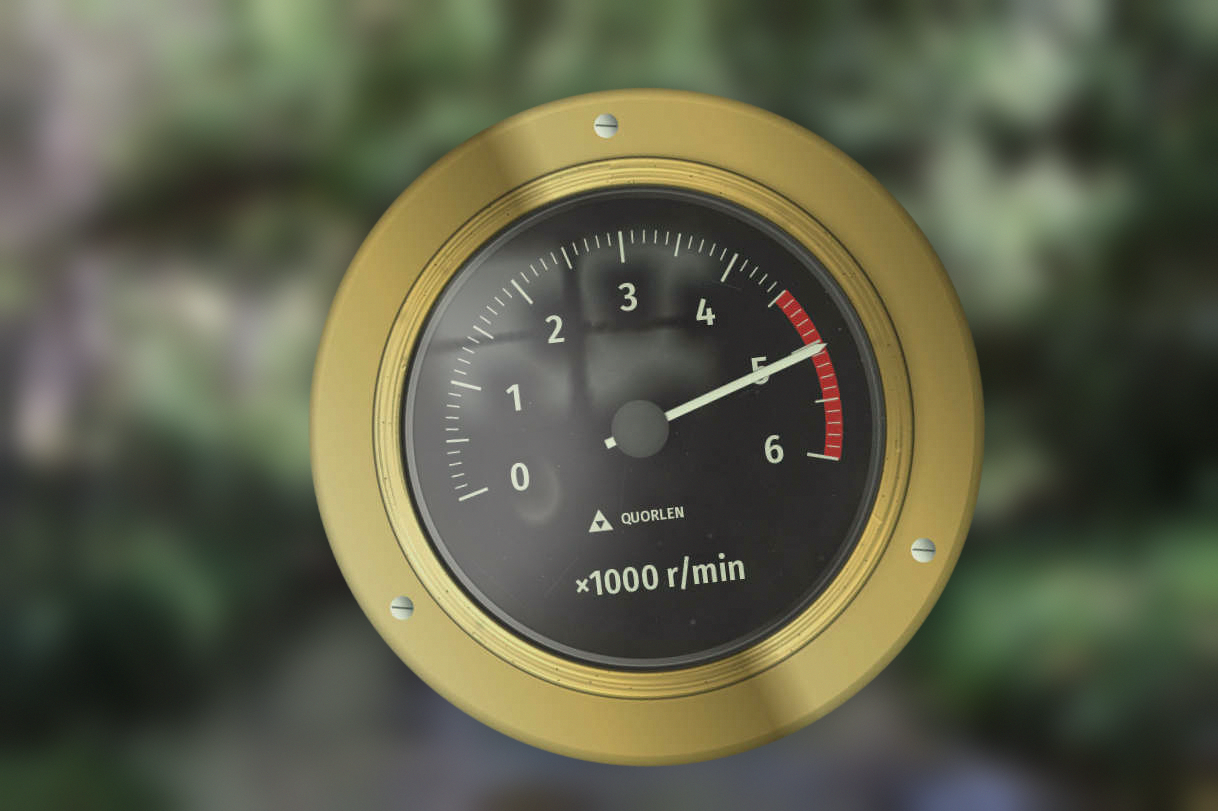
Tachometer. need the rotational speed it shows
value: 5050 rpm
